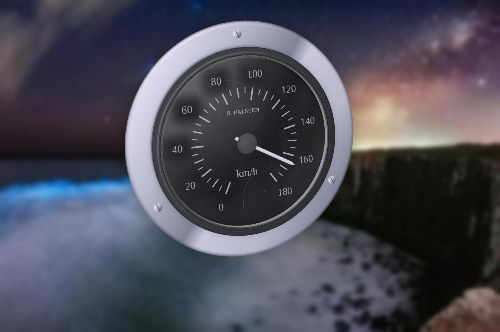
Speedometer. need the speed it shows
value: 165 km/h
